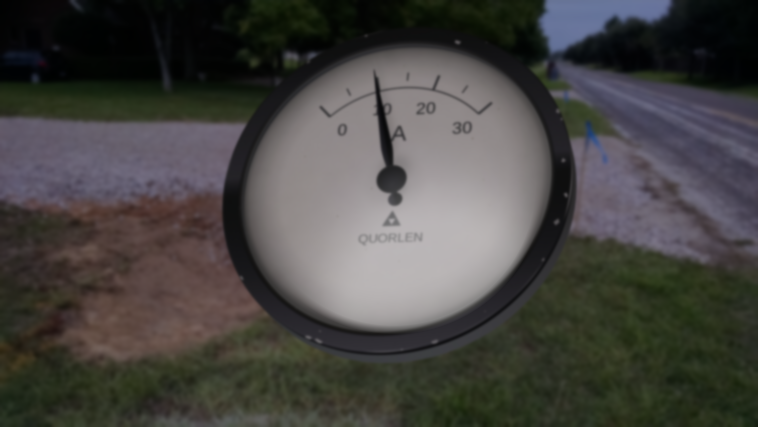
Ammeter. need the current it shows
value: 10 A
